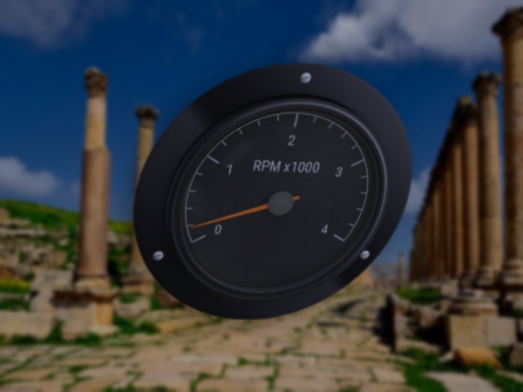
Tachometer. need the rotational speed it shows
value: 200 rpm
